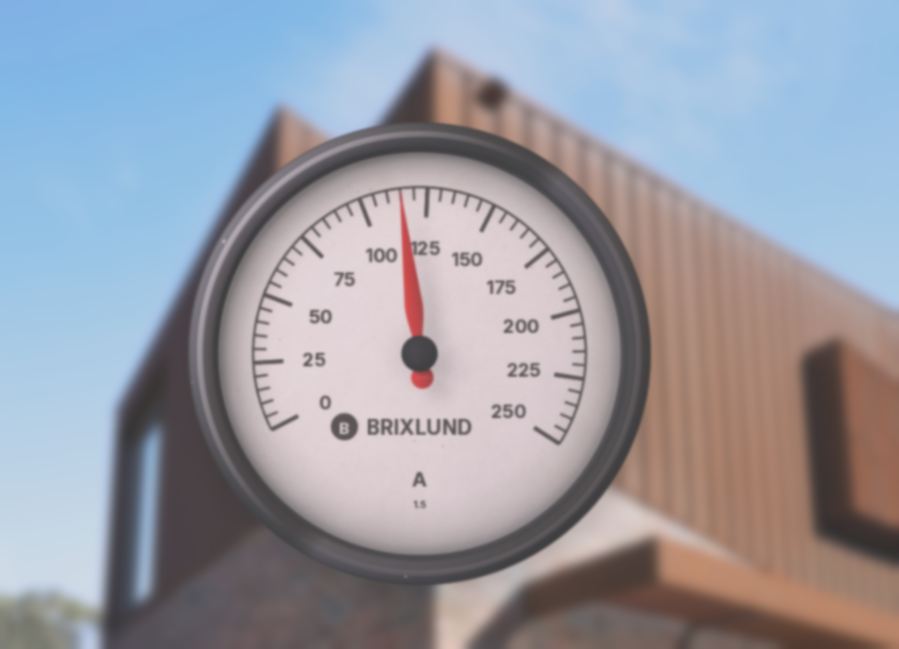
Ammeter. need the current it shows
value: 115 A
